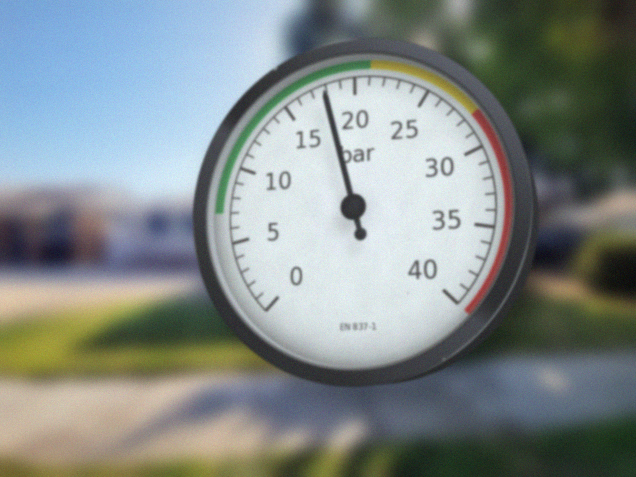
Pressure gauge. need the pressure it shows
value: 18 bar
